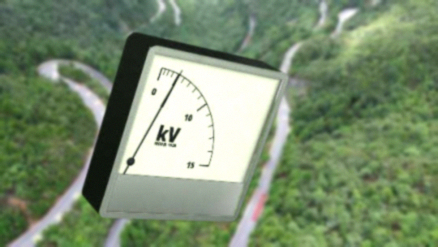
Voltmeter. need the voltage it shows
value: 5 kV
